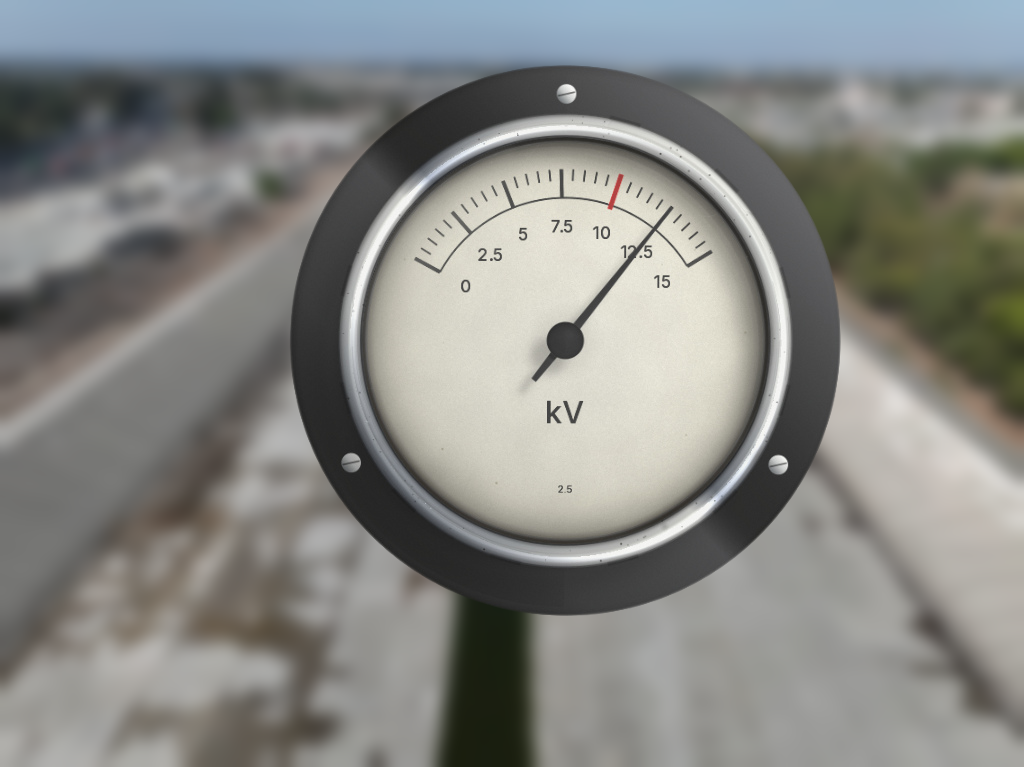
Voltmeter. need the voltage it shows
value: 12.5 kV
